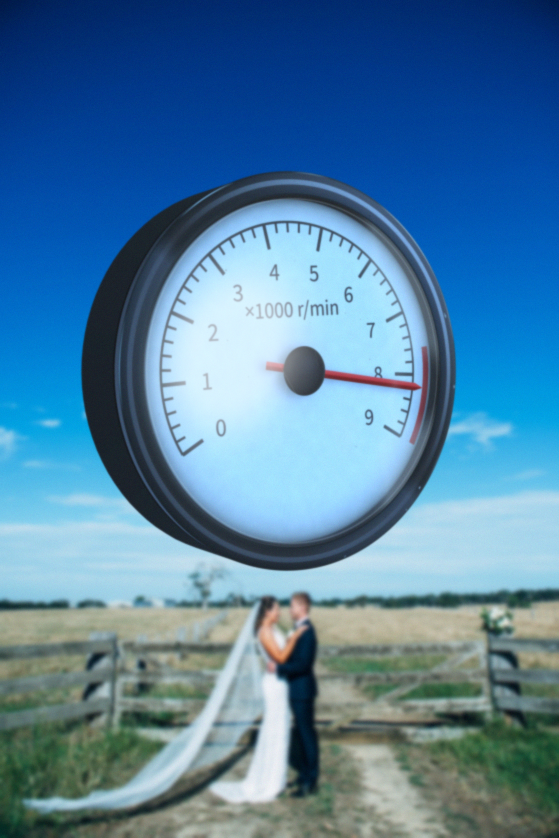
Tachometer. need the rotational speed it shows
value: 8200 rpm
